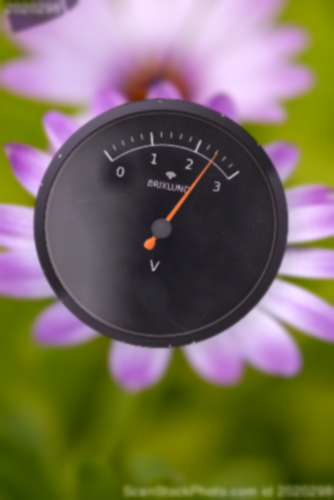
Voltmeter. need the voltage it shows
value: 2.4 V
